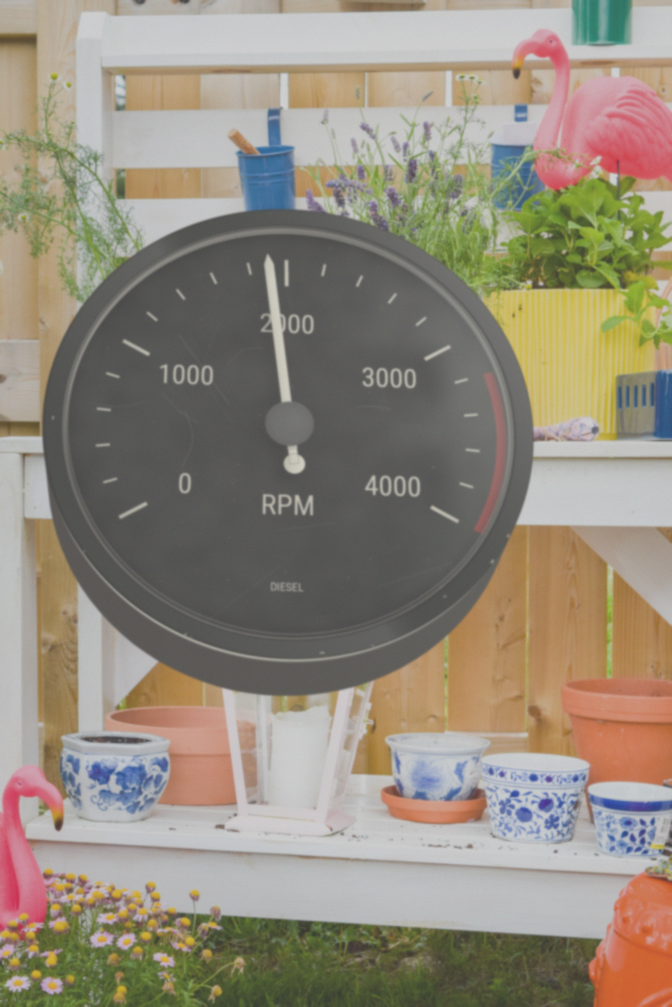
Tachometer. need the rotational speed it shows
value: 1900 rpm
